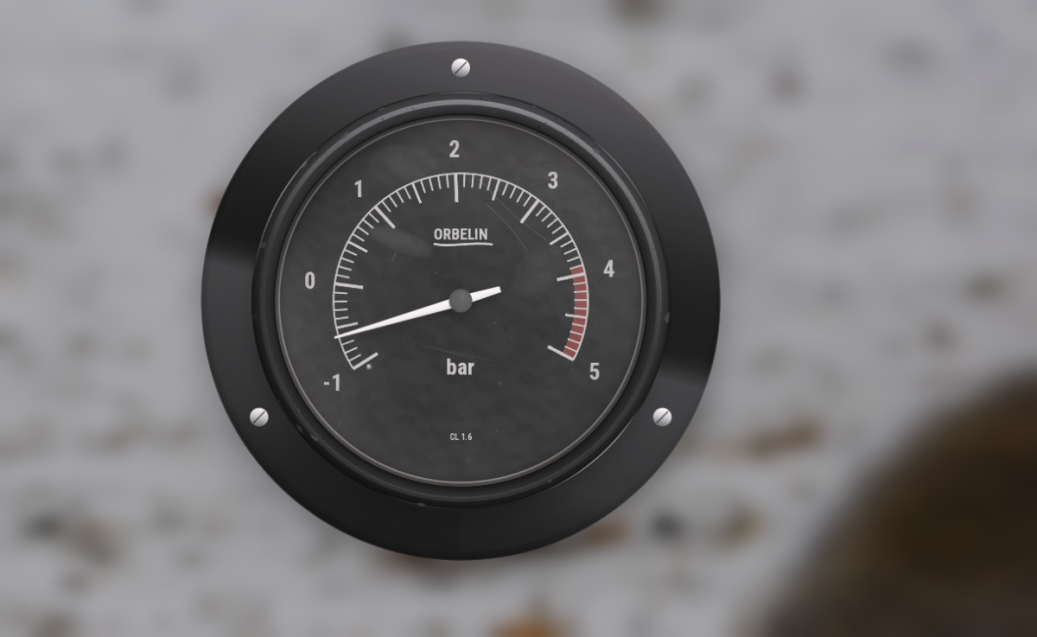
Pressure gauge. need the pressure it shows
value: -0.6 bar
